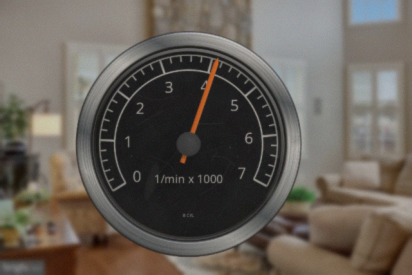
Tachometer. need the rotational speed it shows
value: 4100 rpm
